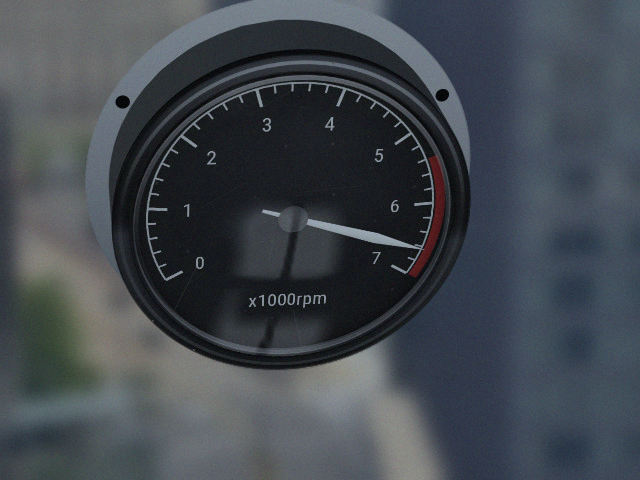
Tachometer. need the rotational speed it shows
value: 6600 rpm
